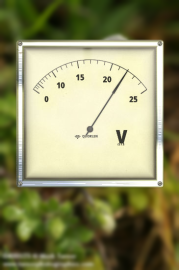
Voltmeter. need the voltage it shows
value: 22 V
